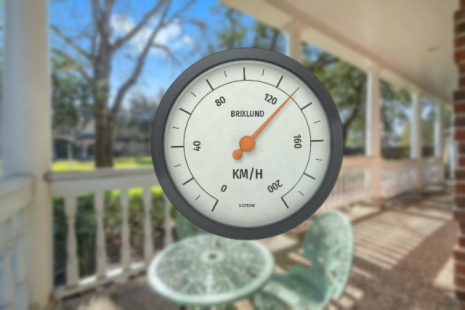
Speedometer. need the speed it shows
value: 130 km/h
